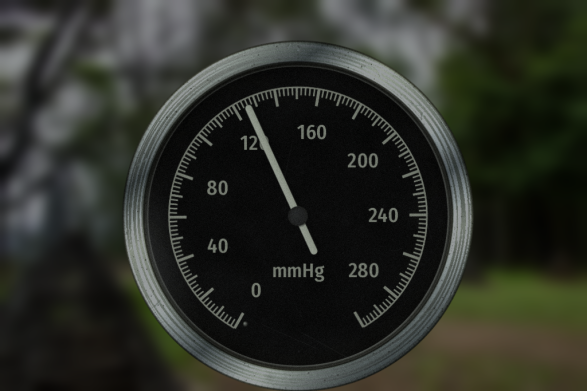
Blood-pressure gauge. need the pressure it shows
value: 126 mmHg
